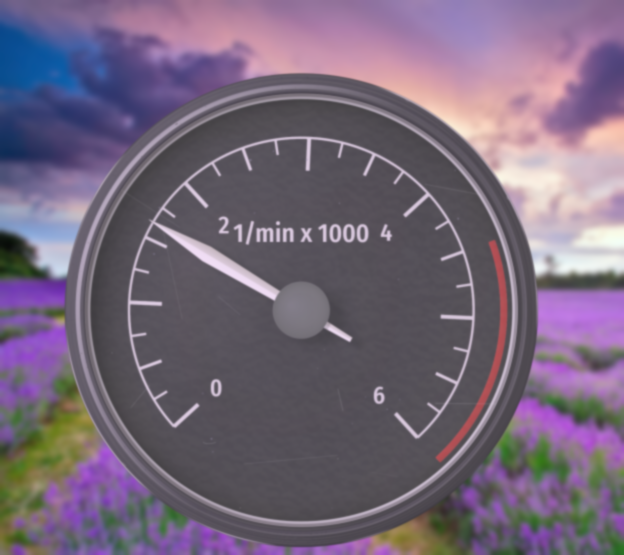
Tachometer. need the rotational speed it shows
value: 1625 rpm
